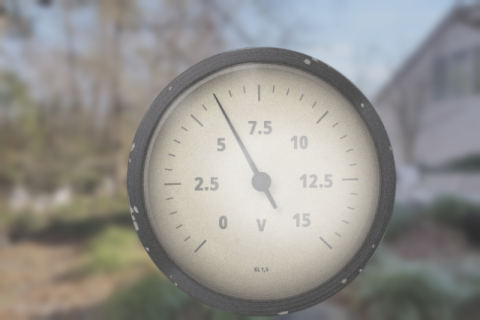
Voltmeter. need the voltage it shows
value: 6 V
